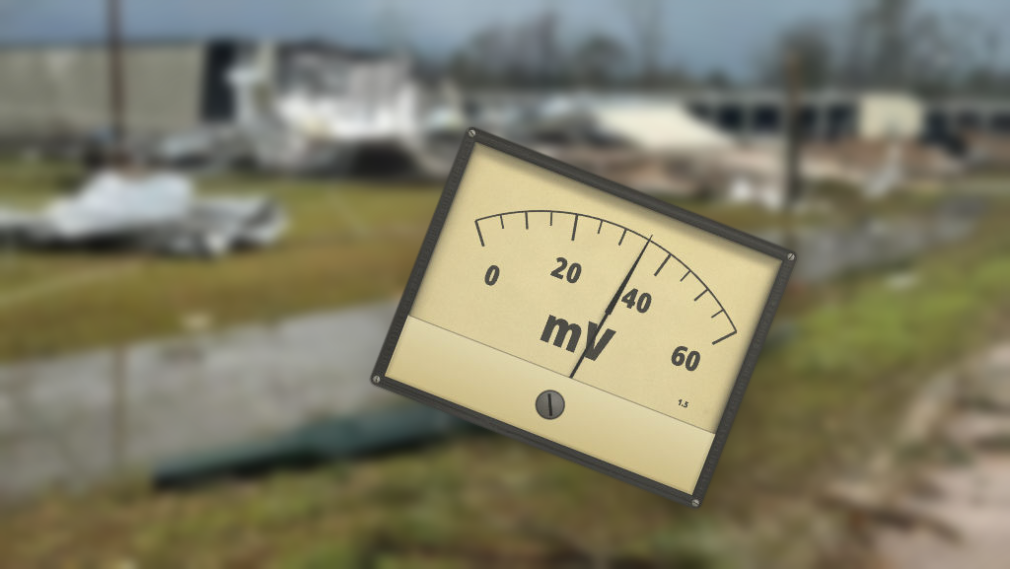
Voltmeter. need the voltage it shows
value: 35 mV
